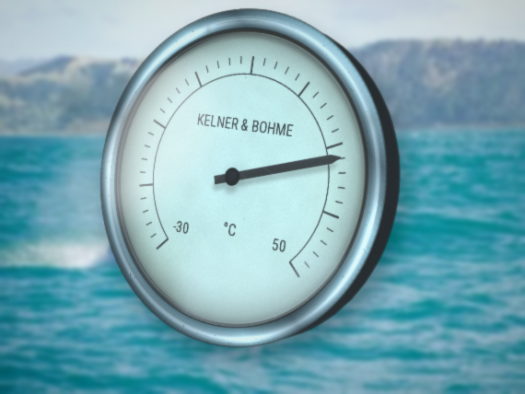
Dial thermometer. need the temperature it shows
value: 32 °C
